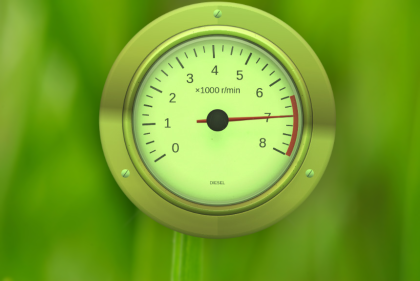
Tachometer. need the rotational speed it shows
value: 7000 rpm
